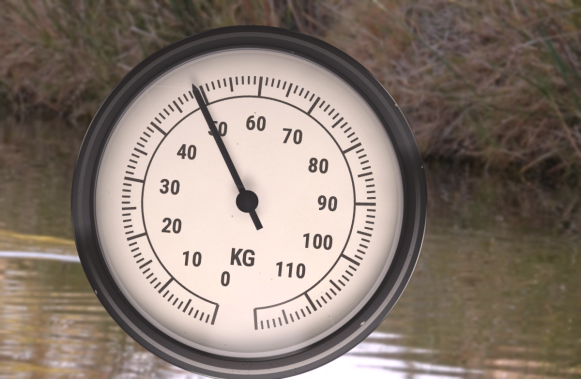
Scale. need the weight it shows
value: 49 kg
